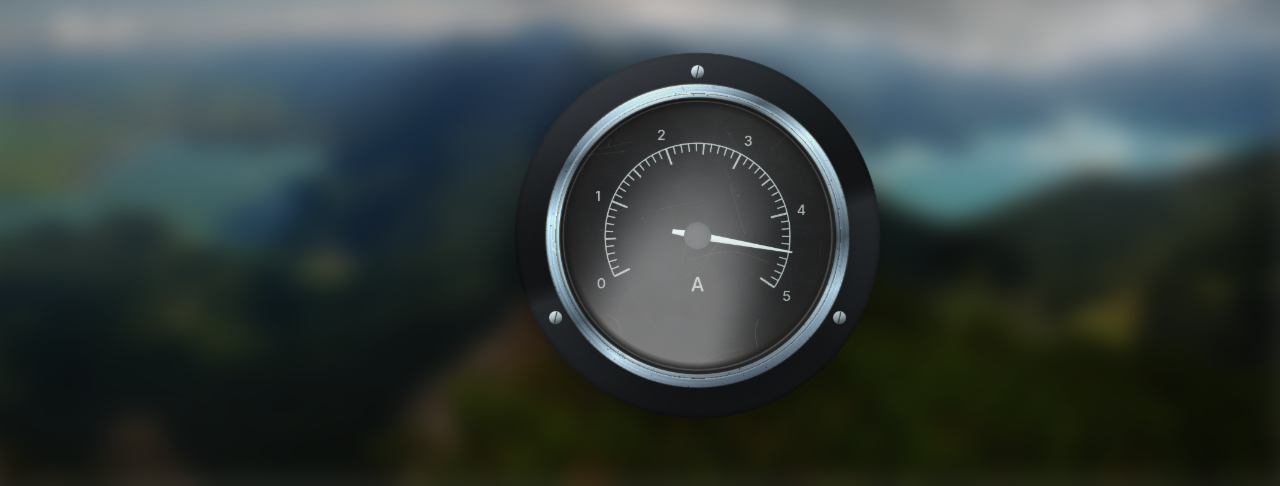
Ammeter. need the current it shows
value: 4.5 A
